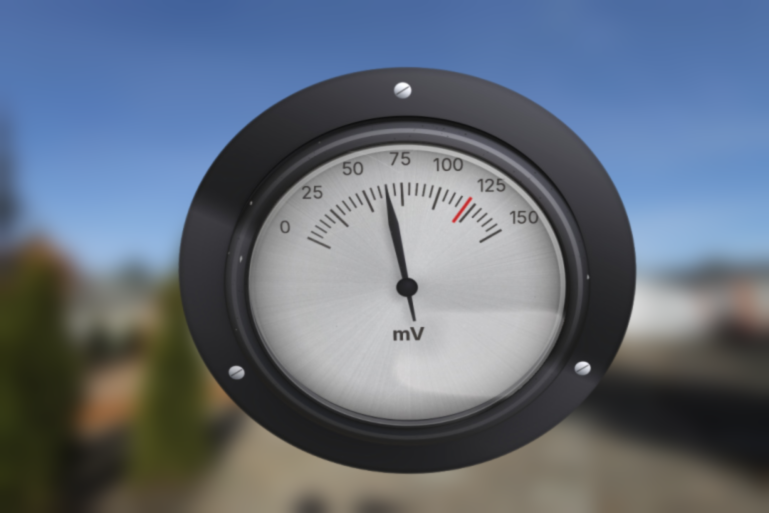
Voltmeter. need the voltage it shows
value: 65 mV
